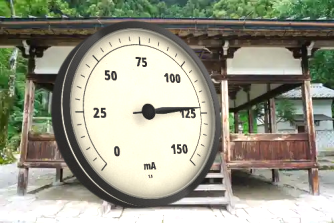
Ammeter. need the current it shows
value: 122.5 mA
